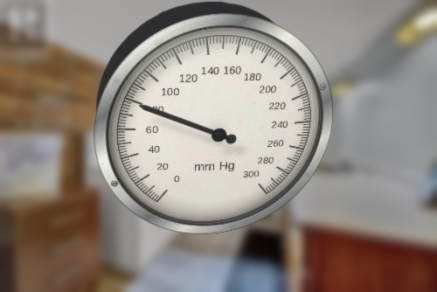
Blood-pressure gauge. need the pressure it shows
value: 80 mmHg
